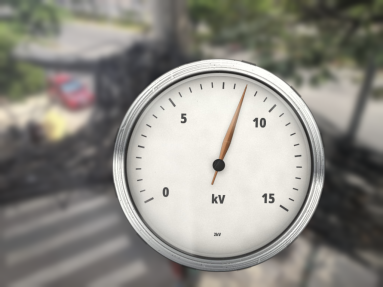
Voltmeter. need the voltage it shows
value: 8.5 kV
